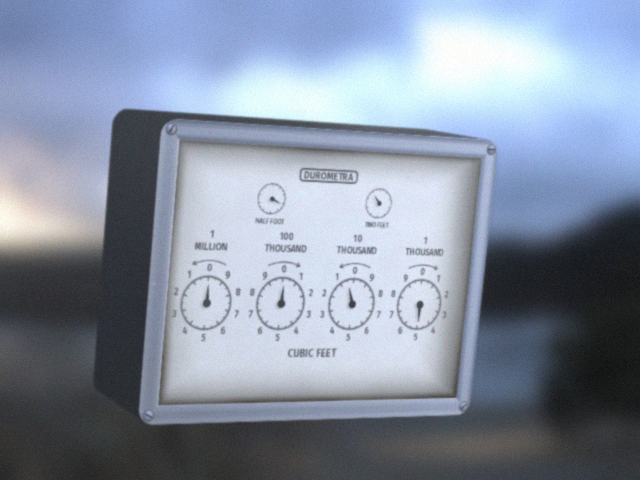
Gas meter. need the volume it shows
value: 500 ft³
